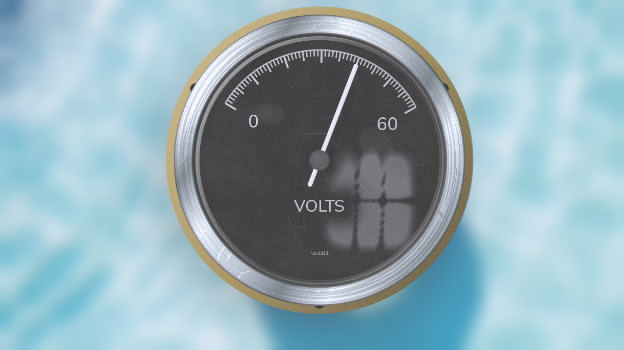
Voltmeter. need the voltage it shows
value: 40 V
